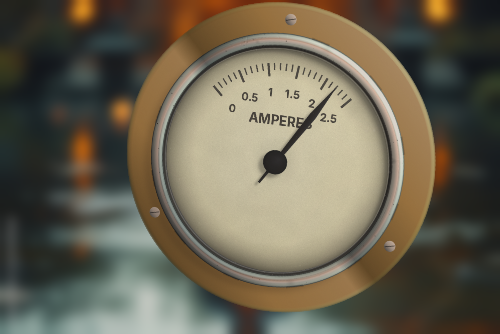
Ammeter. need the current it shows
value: 2.2 A
